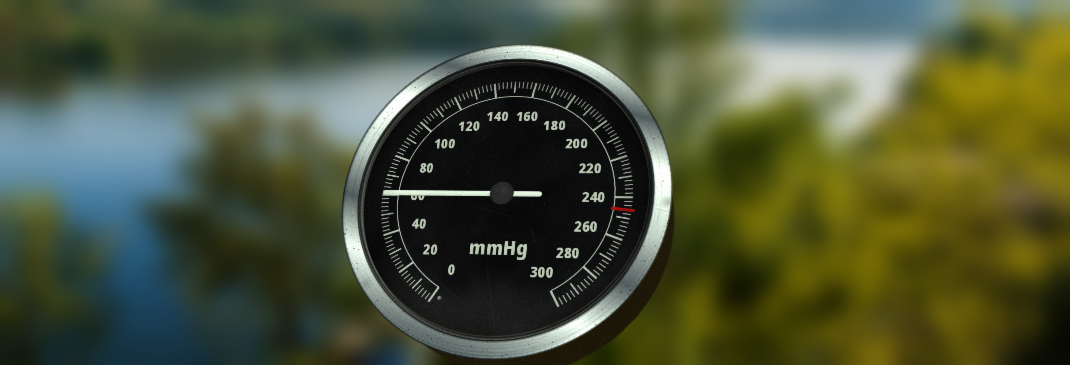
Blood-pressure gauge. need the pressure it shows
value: 60 mmHg
